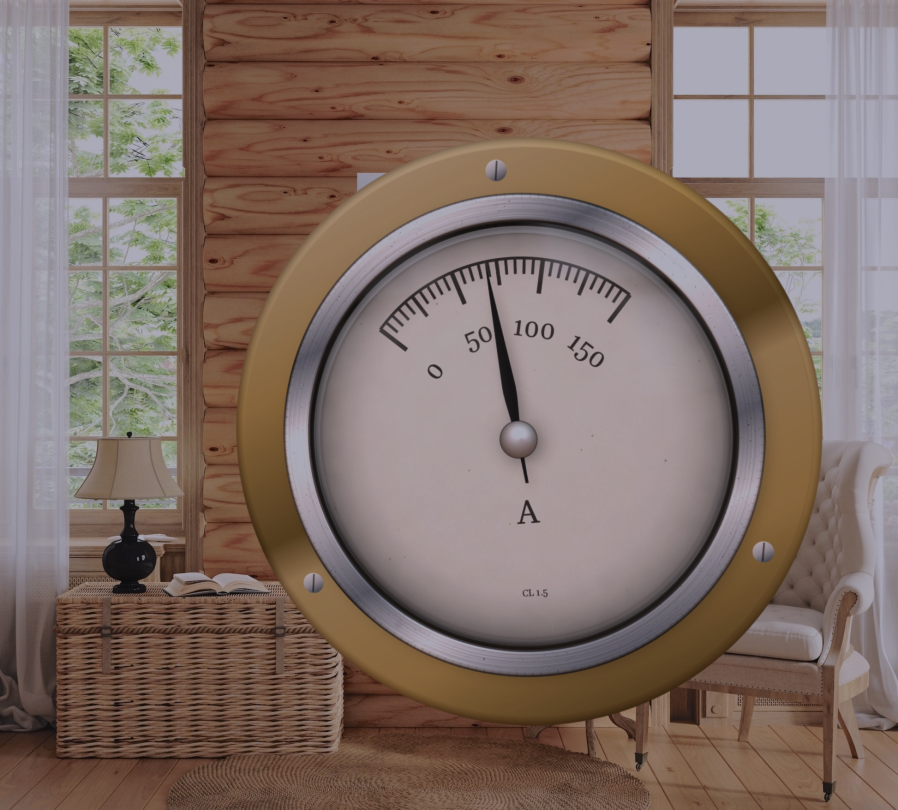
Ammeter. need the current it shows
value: 70 A
